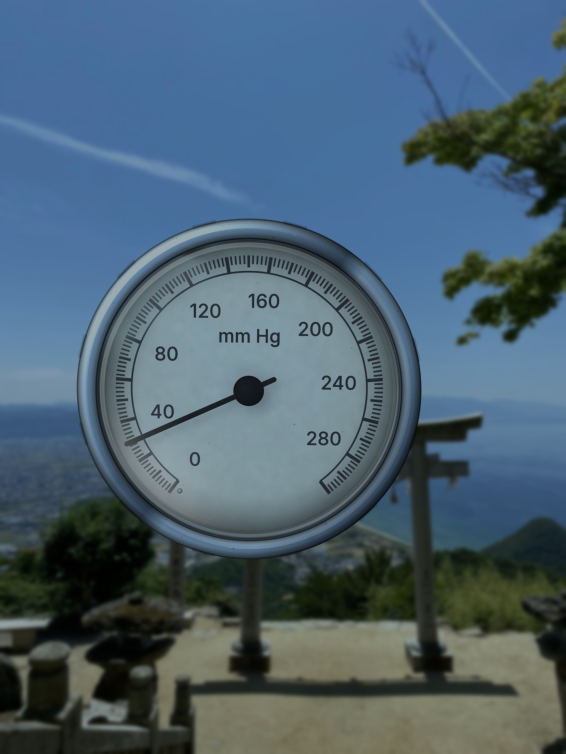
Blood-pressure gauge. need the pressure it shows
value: 30 mmHg
